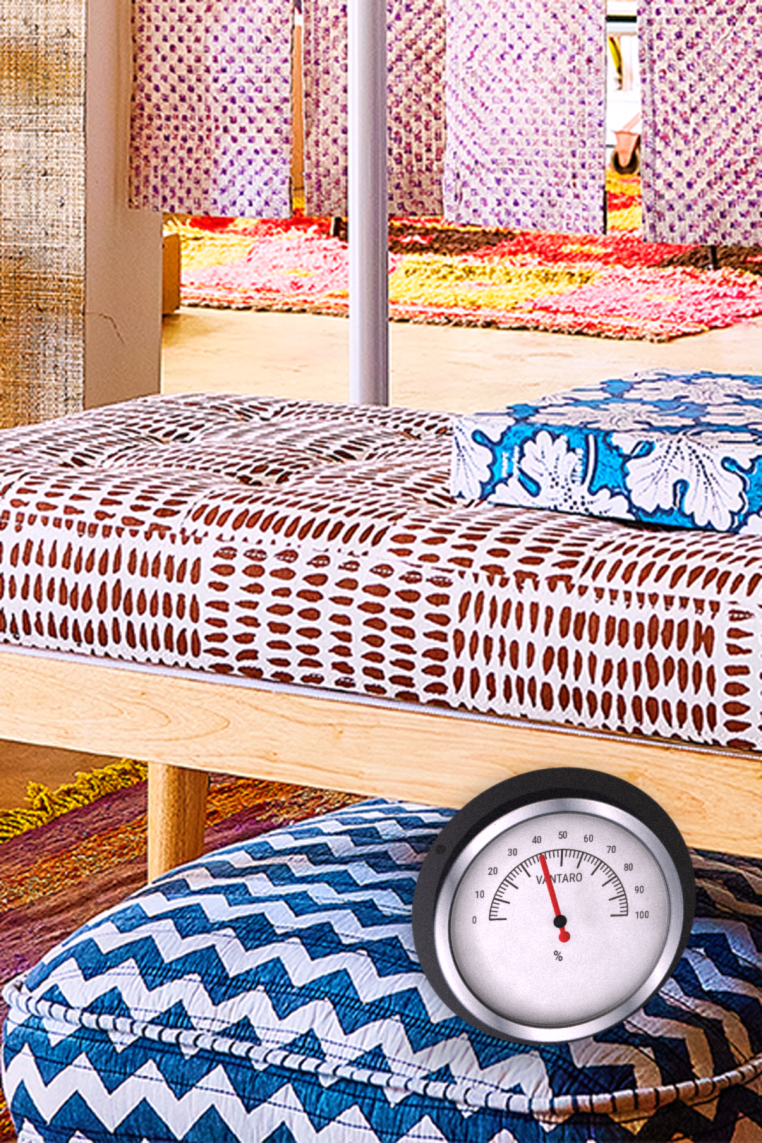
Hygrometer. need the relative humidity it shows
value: 40 %
